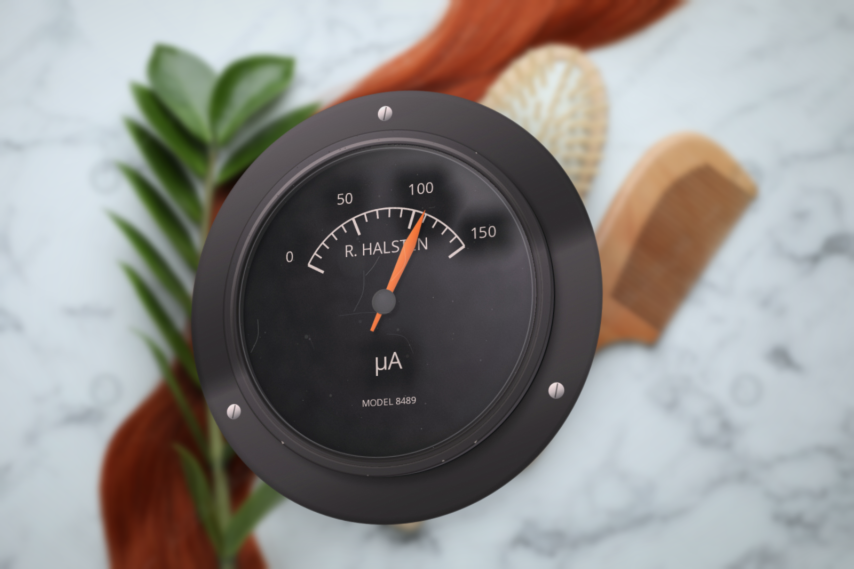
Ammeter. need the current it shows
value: 110 µA
